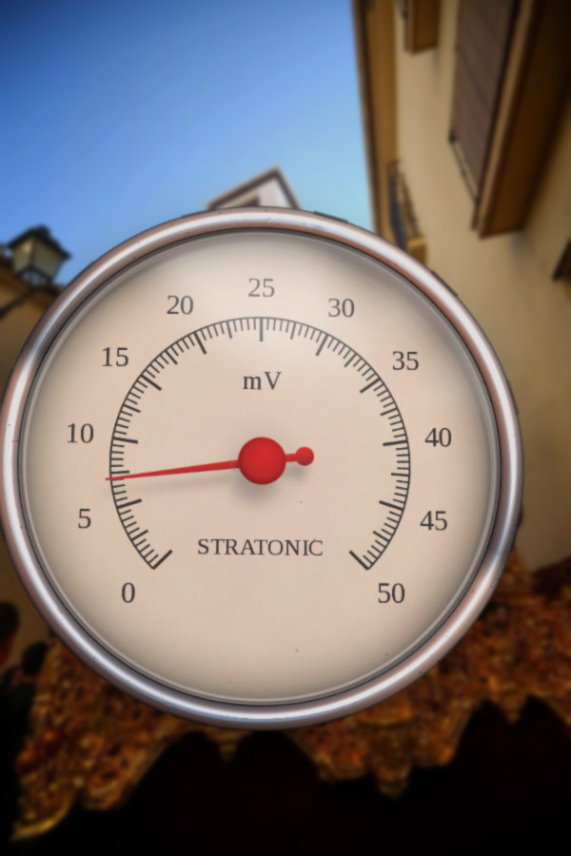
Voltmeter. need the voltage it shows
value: 7 mV
